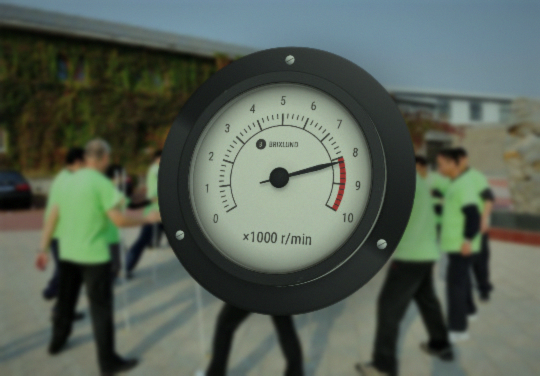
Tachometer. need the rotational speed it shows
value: 8200 rpm
